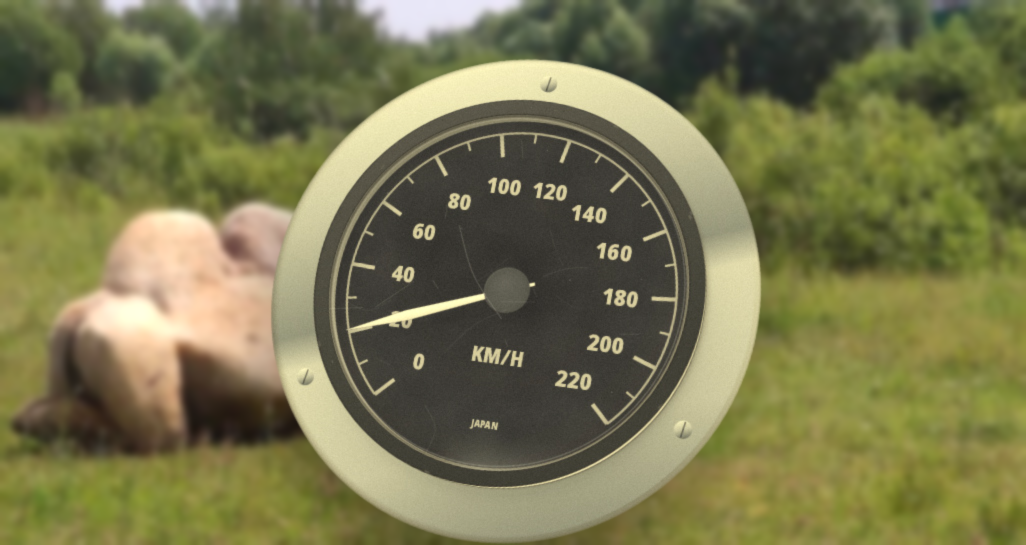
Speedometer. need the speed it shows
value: 20 km/h
